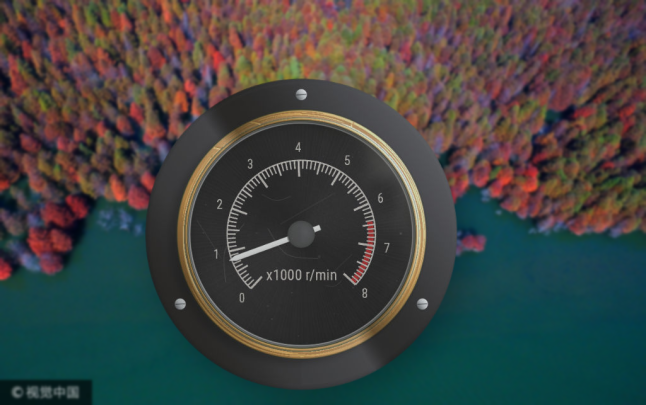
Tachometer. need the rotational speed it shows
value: 800 rpm
